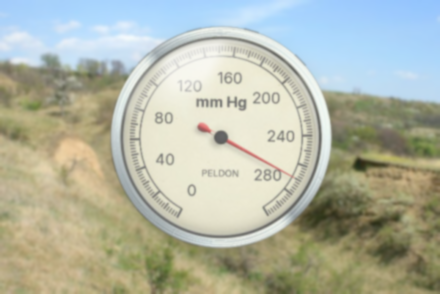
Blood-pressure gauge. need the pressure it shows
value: 270 mmHg
